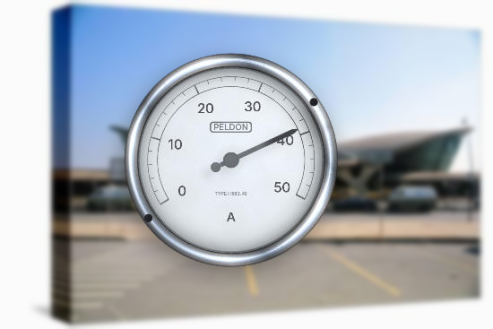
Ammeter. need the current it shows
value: 39 A
